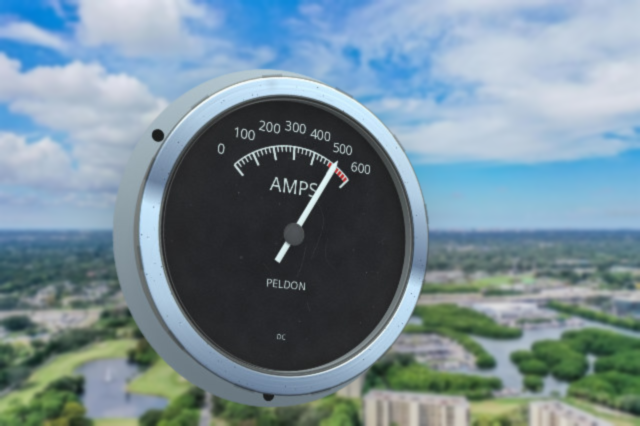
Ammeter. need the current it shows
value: 500 A
